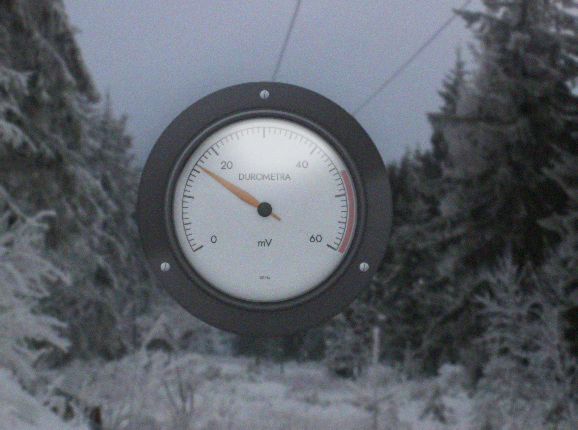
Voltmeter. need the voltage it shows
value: 16 mV
